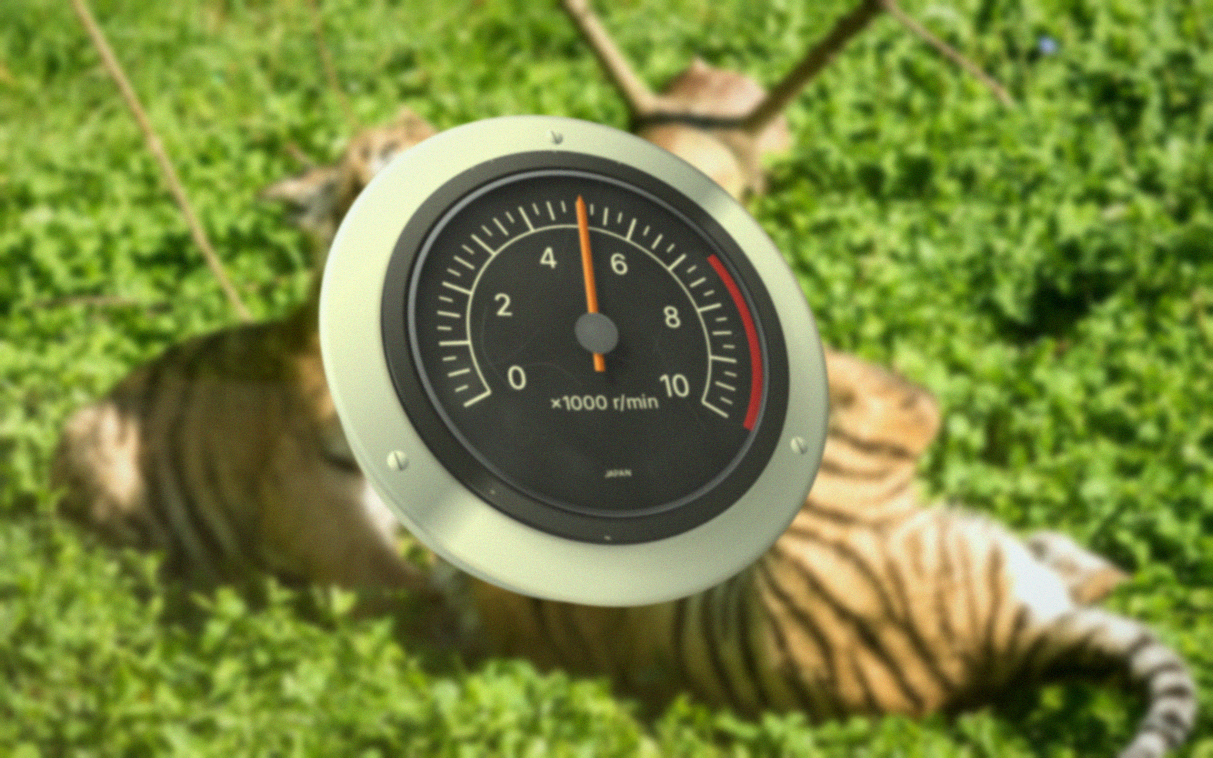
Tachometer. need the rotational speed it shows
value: 5000 rpm
